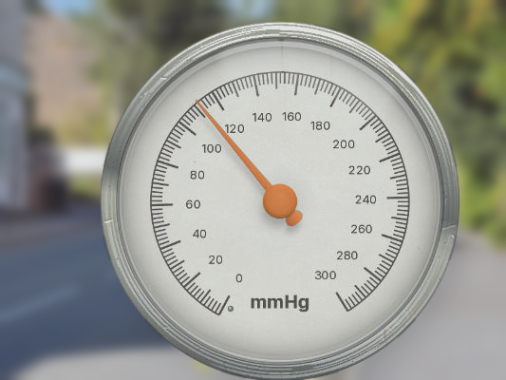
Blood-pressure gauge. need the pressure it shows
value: 112 mmHg
